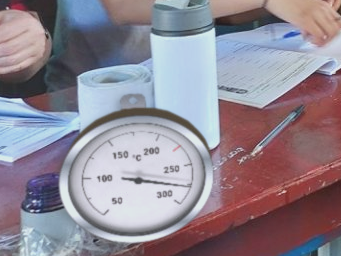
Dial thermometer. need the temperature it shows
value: 275 °C
